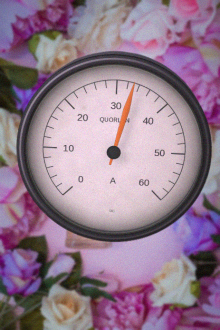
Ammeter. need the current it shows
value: 33 A
